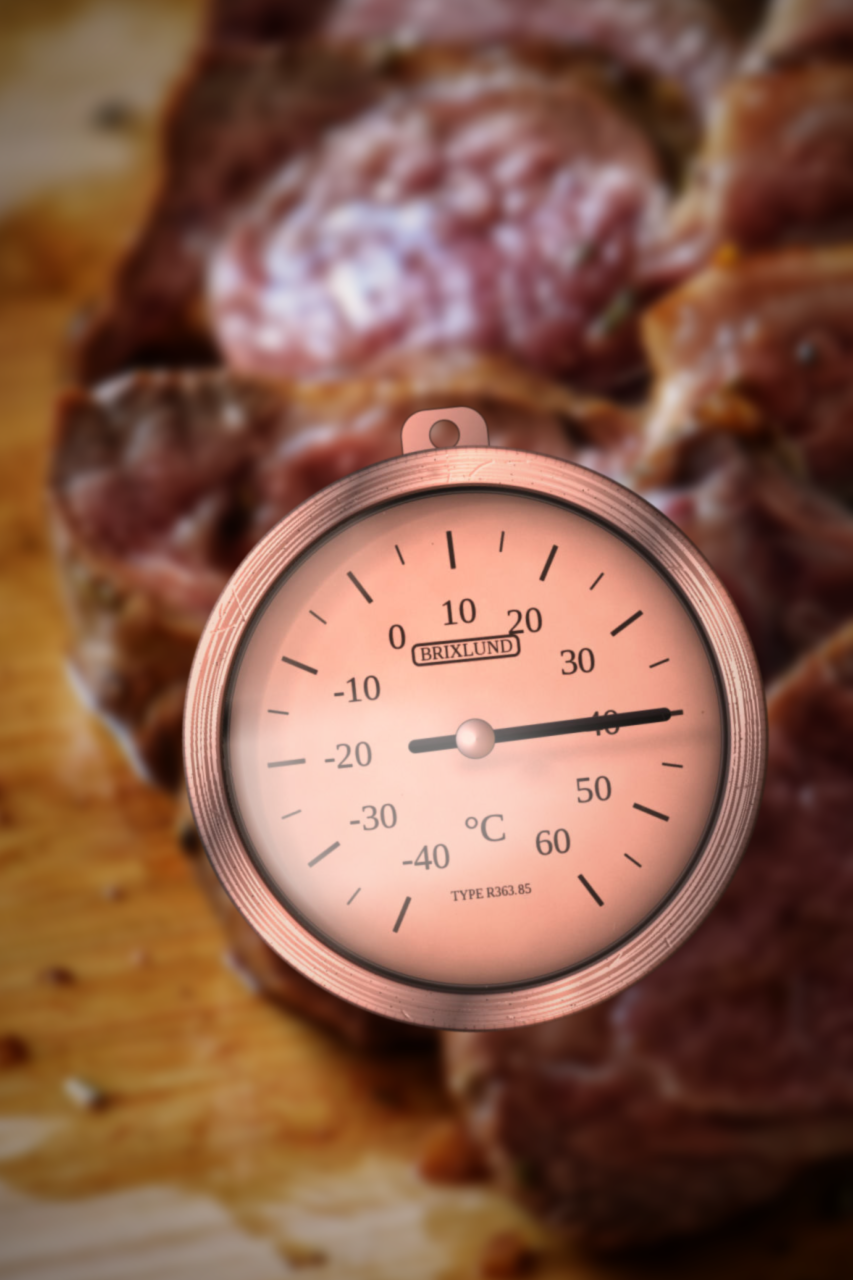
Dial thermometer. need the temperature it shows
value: 40 °C
